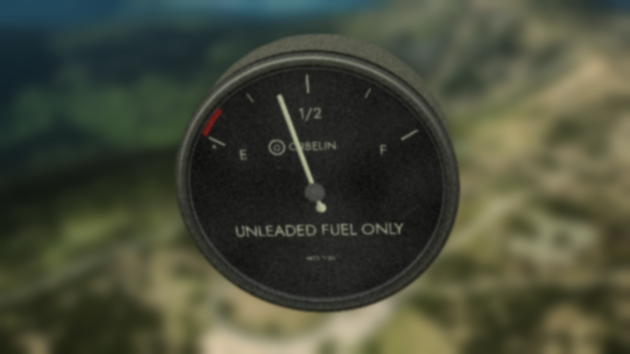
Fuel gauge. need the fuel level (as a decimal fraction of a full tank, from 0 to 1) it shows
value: 0.375
